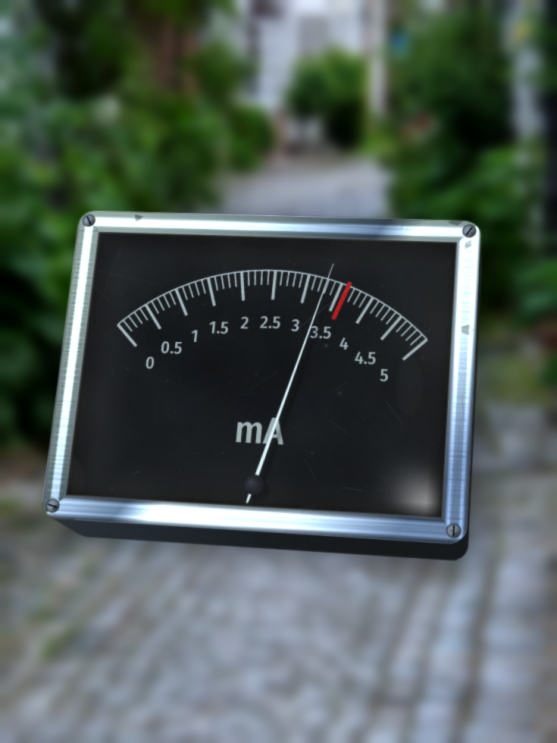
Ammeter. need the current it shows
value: 3.3 mA
